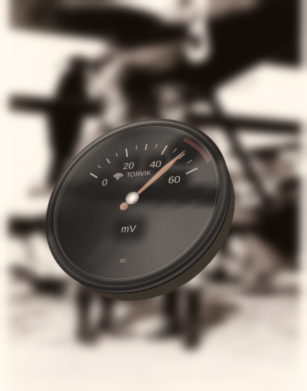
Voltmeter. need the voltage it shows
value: 50 mV
